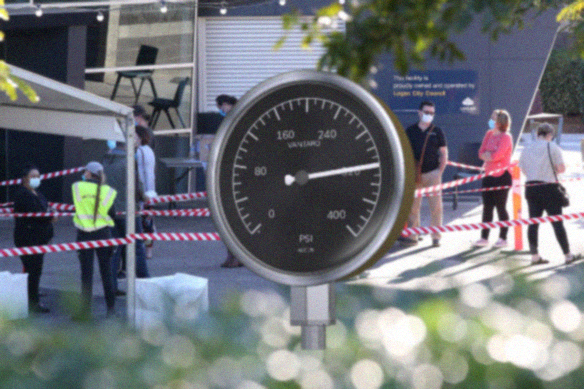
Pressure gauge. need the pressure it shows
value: 320 psi
